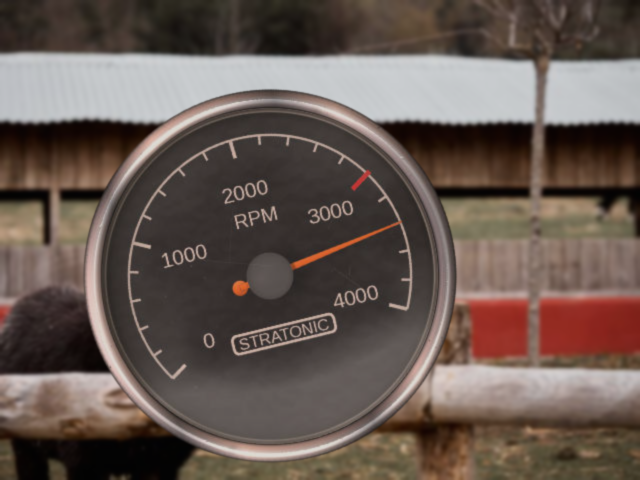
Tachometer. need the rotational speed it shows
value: 3400 rpm
